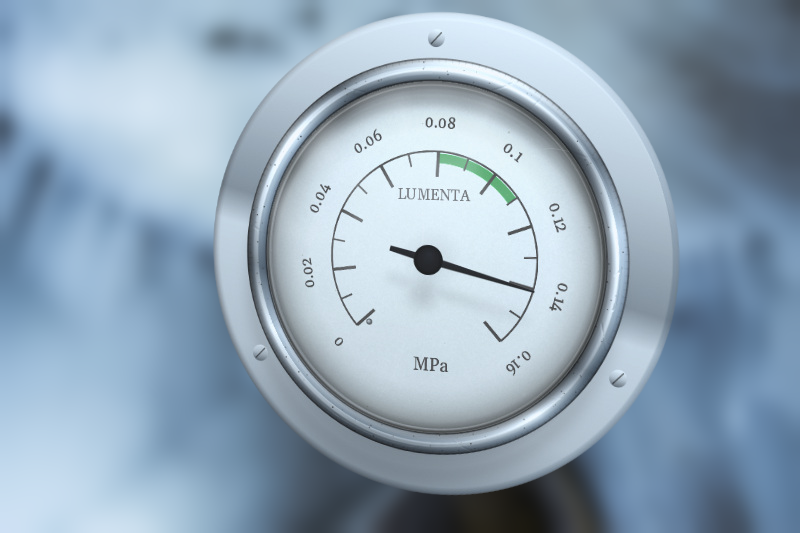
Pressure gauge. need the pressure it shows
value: 0.14 MPa
